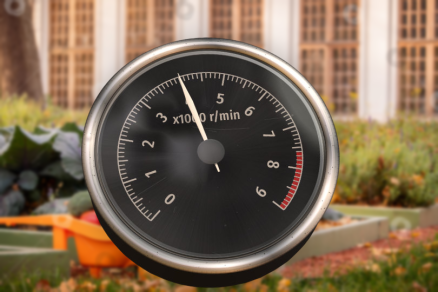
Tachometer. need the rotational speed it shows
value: 4000 rpm
